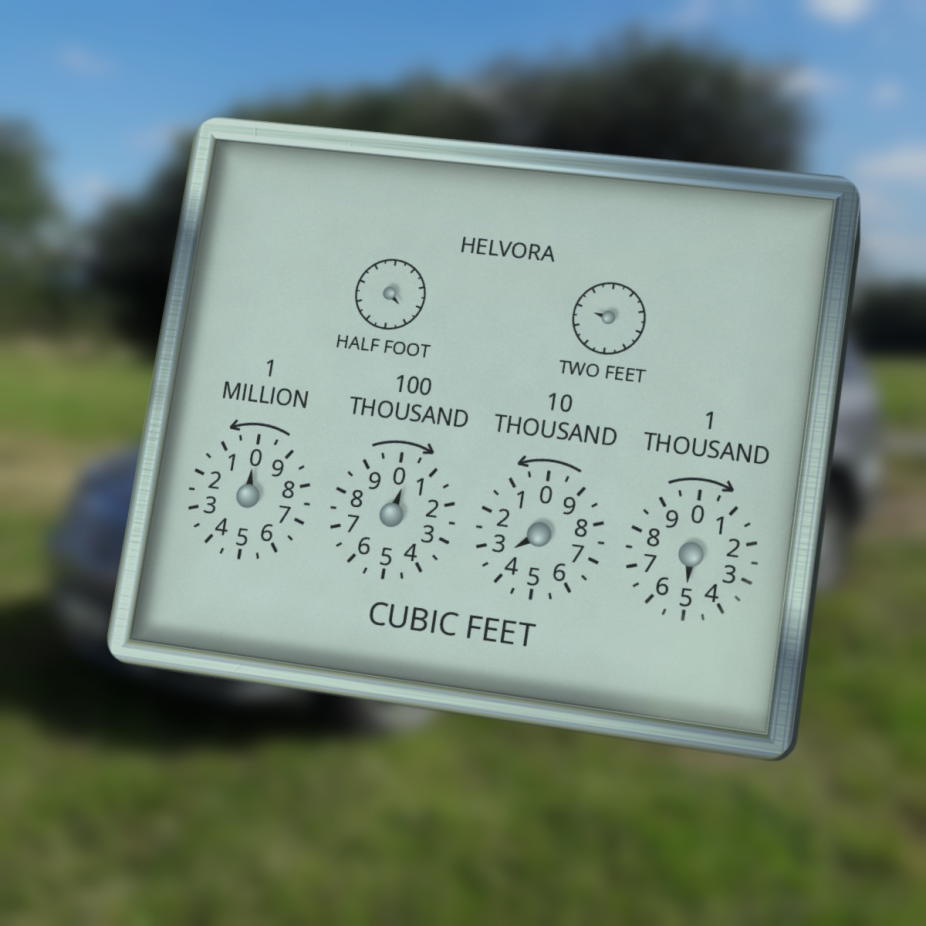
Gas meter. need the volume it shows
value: 3500 ft³
